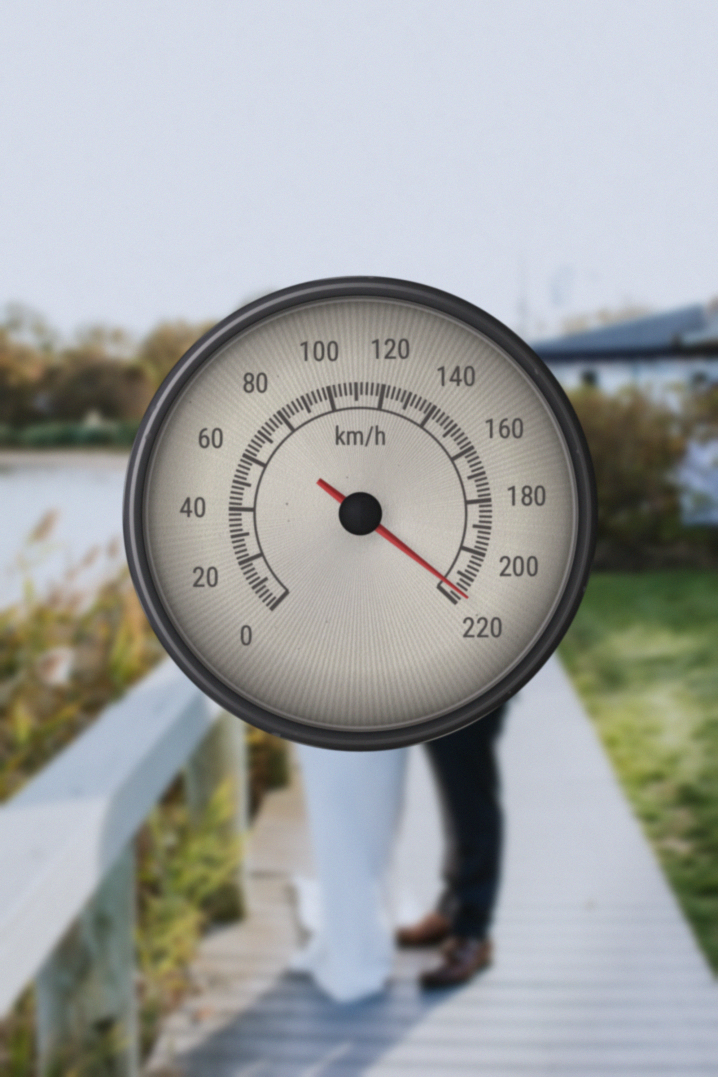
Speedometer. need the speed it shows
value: 216 km/h
